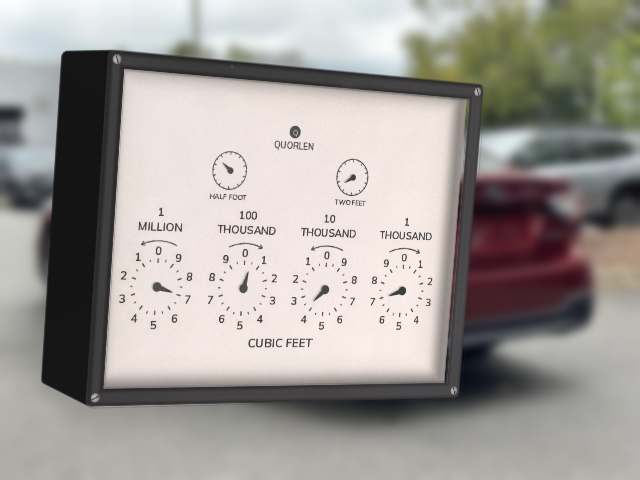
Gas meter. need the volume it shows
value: 703700 ft³
